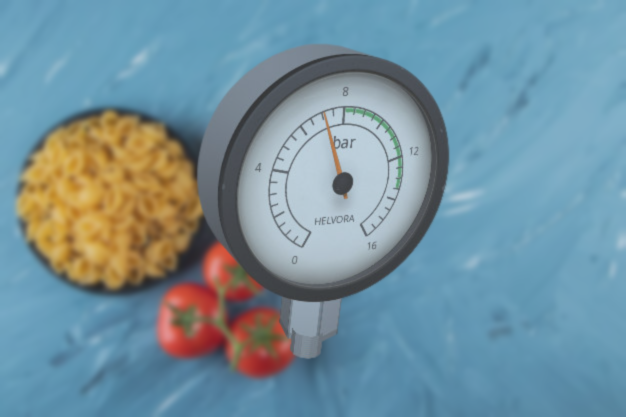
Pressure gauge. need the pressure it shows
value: 7 bar
